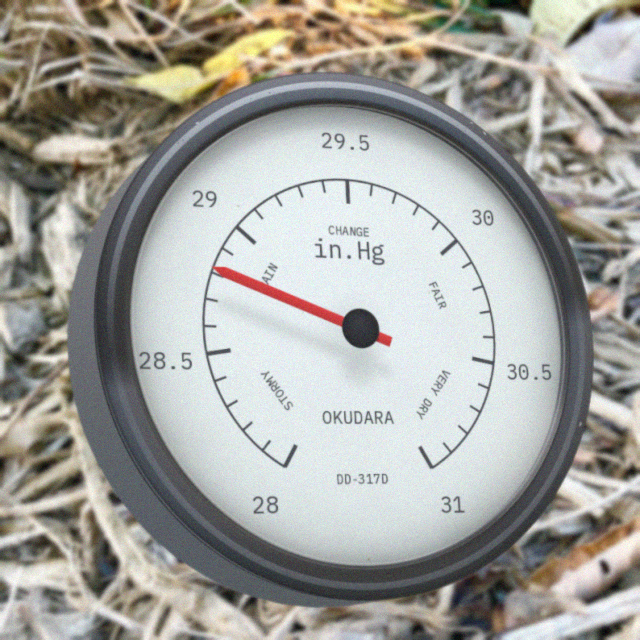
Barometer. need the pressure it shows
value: 28.8 inHg
